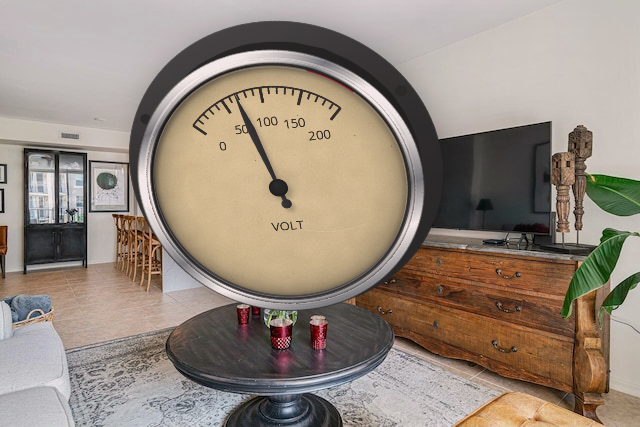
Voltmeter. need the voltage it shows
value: 70 V
